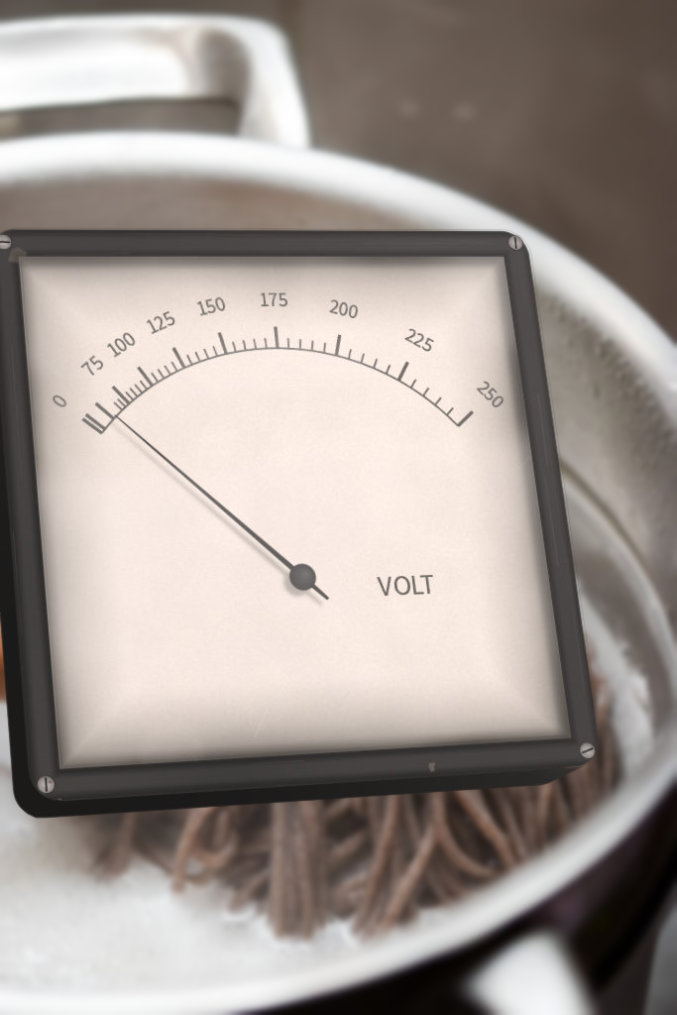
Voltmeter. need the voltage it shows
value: 50 V
